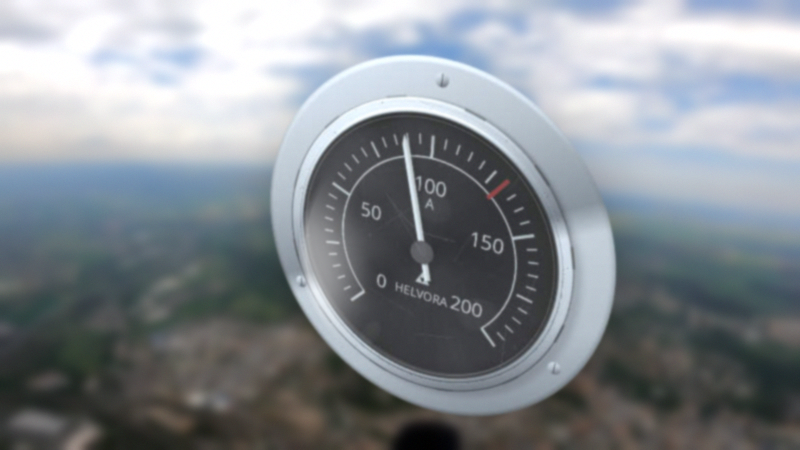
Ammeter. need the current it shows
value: 90 A
